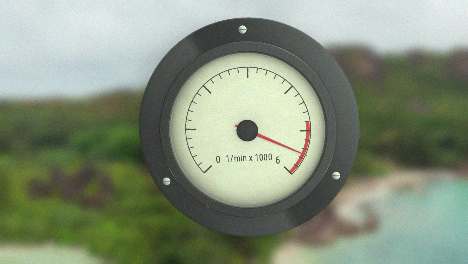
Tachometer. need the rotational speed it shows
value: 5500 rpm
